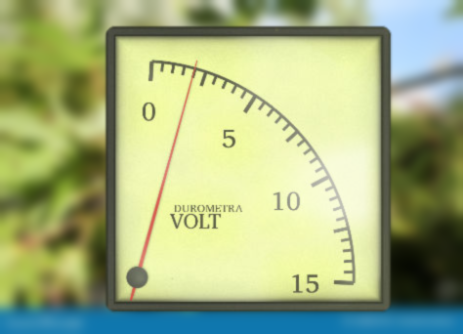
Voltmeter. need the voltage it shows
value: 2 V
